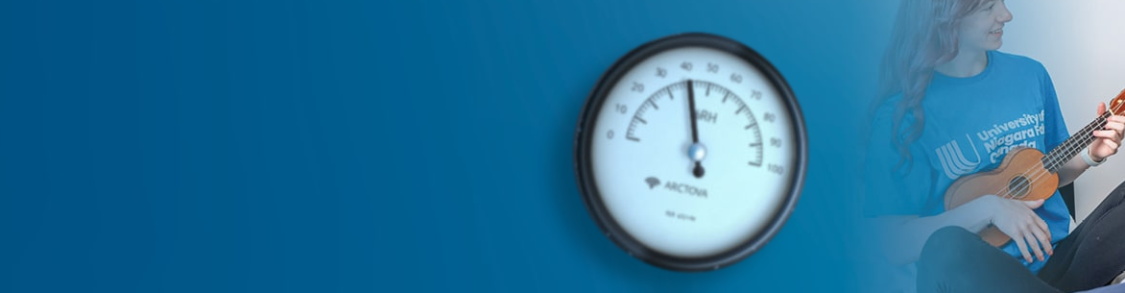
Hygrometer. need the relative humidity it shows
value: 40 %
